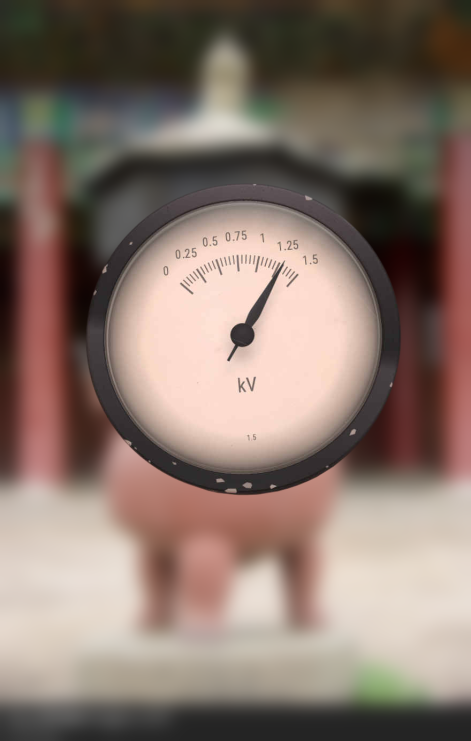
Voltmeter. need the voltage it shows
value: 1.3 kV
